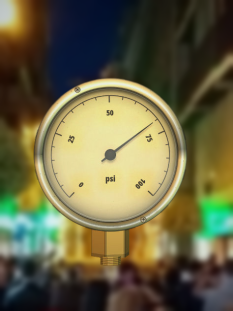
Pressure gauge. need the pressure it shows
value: 70 psi
